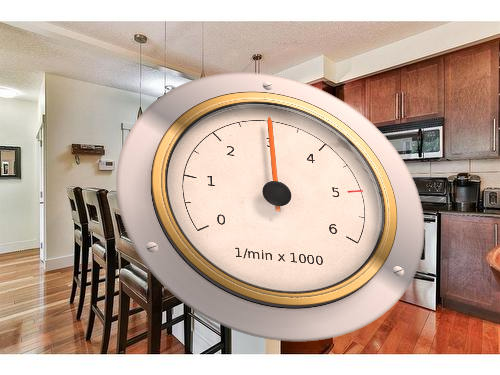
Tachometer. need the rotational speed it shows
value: 3000 rpm
